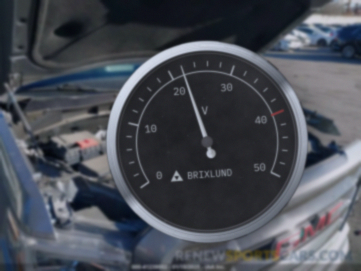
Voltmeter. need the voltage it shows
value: 22 V
